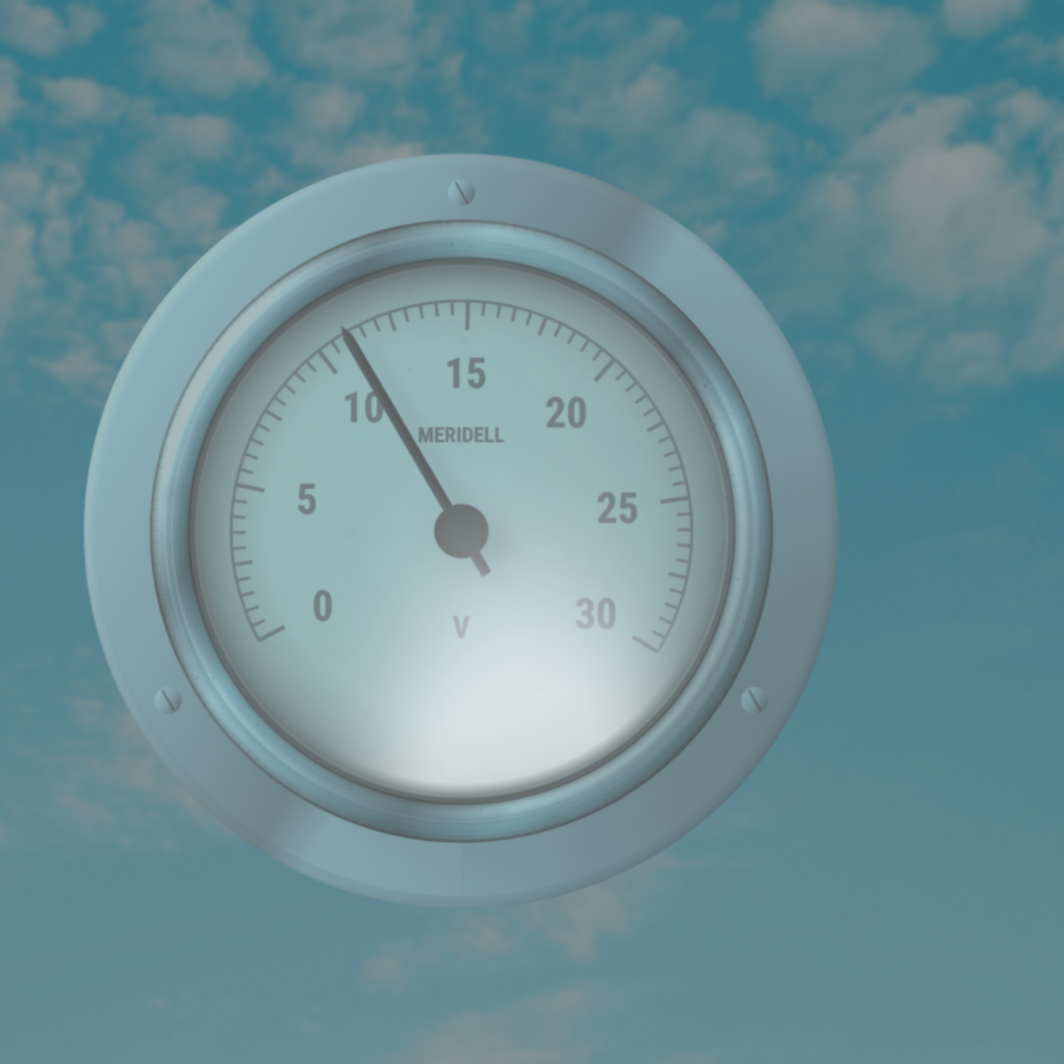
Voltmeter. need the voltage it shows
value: 11 V
